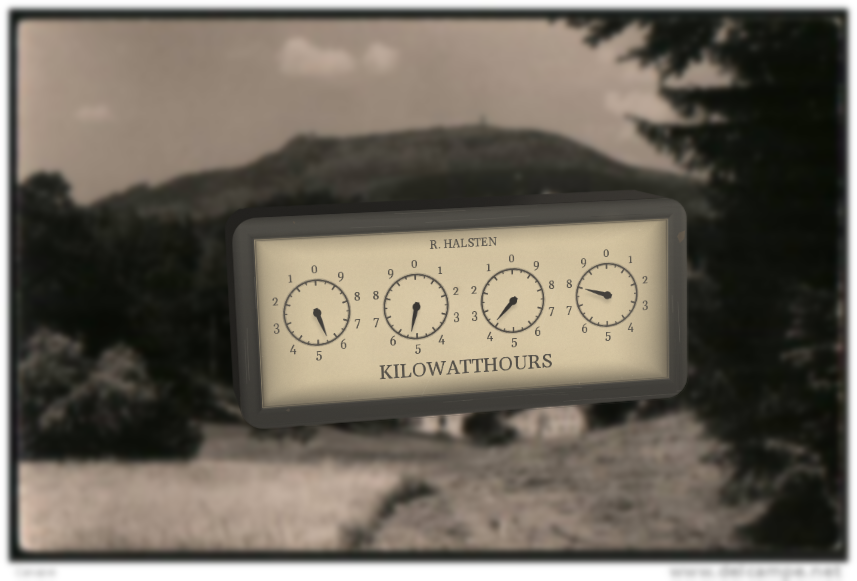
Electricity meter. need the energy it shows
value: 5538 kWh
